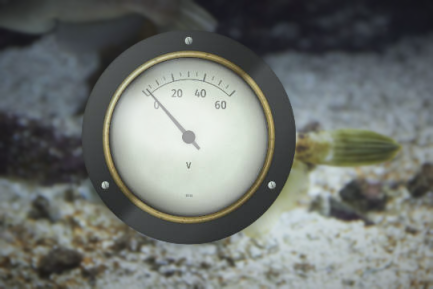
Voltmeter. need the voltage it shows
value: 2.5 V
